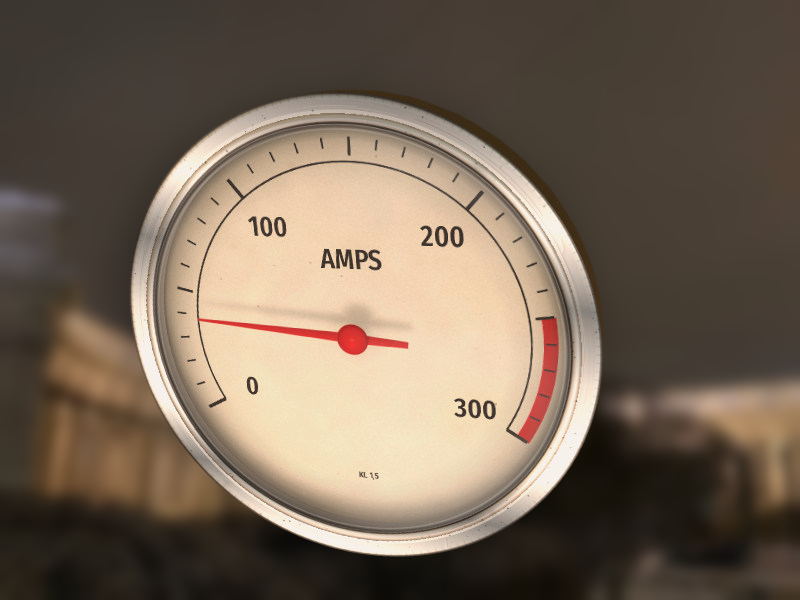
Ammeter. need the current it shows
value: 40 A
